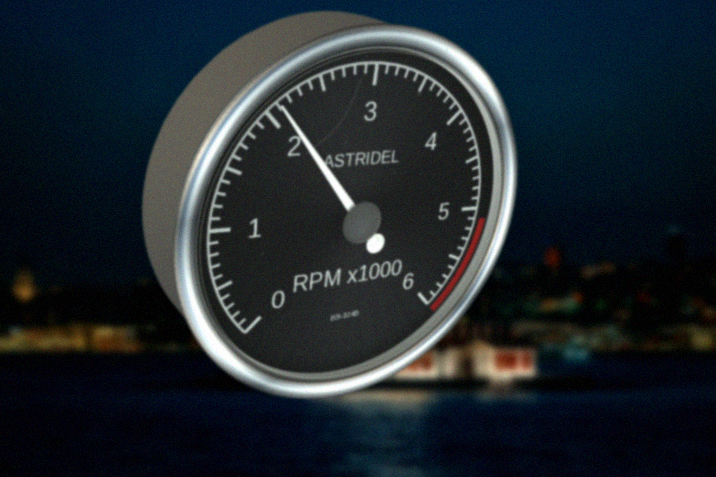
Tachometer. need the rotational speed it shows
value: 2100 rpm
